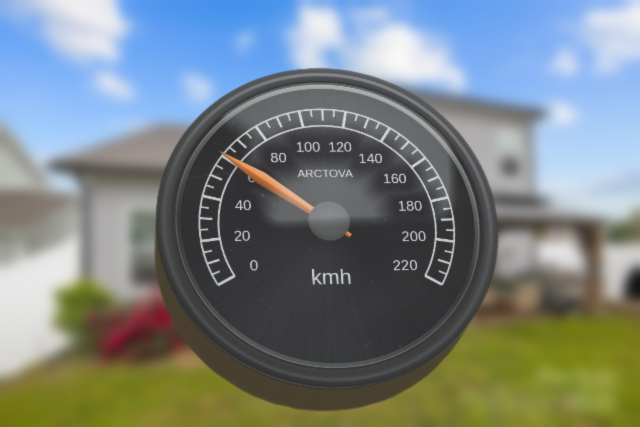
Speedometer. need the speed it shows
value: 60 km/h
